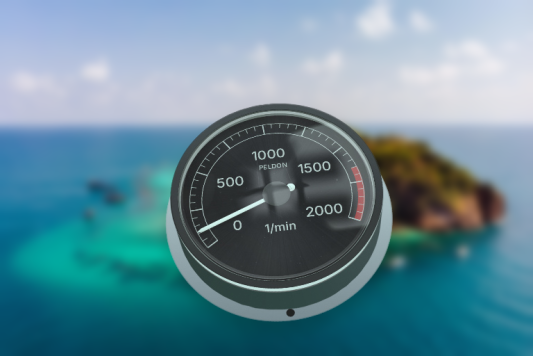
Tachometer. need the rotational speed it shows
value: 100 rpm
